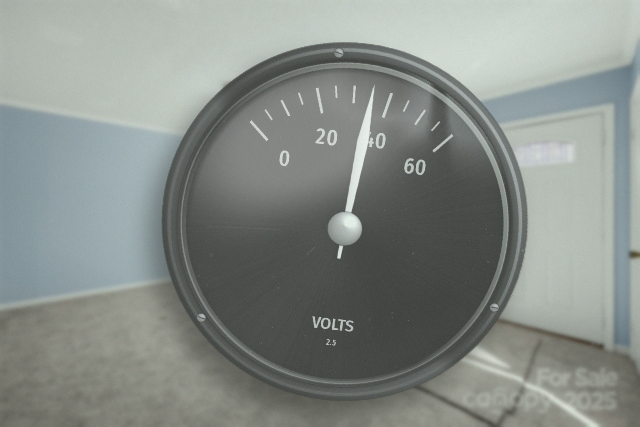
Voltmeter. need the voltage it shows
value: 35 V
